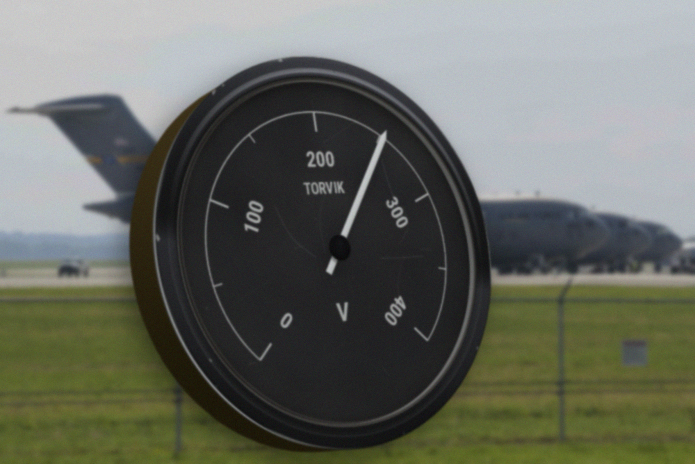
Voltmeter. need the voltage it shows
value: 250 V
